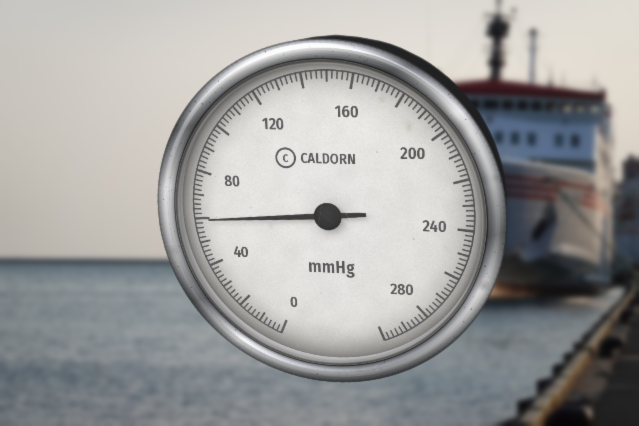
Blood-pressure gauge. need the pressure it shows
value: 60 mmHg
